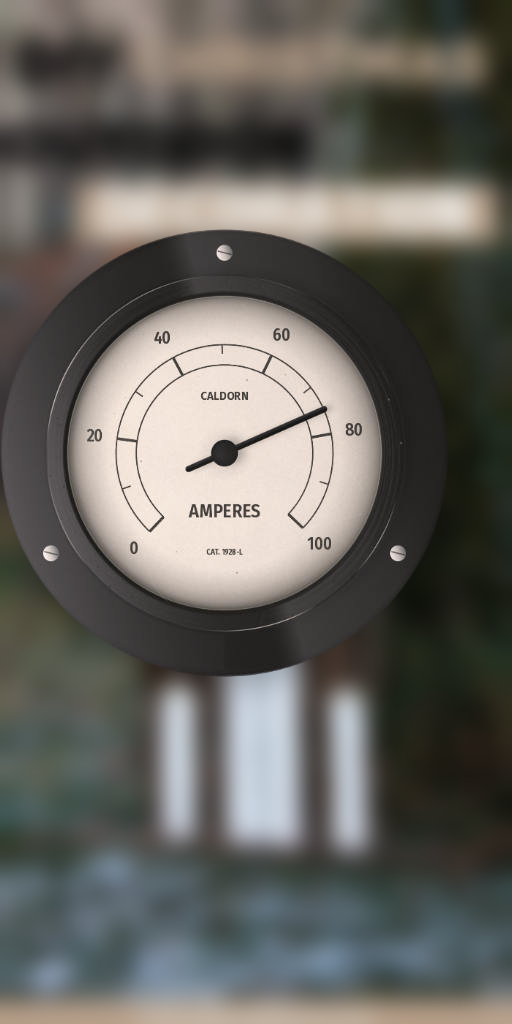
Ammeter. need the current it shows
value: 75 A
